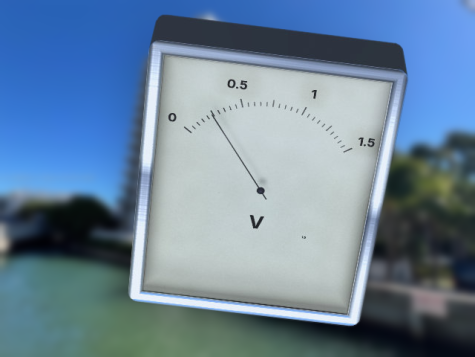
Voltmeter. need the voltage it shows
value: 0.25 V
